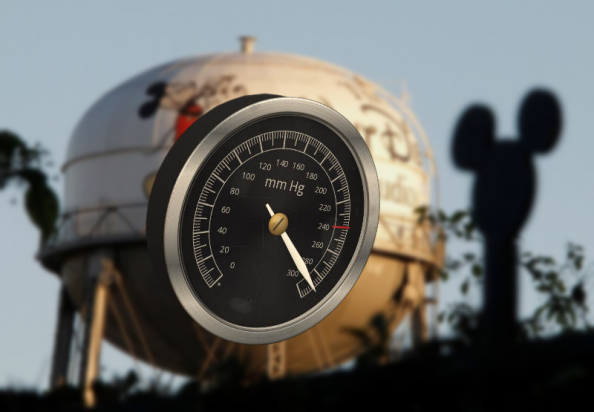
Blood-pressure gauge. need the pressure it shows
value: 290 mmHg
